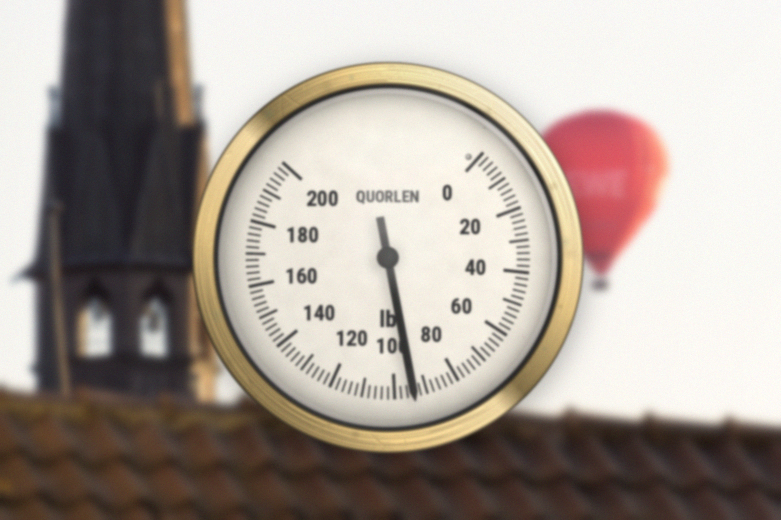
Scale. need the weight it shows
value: 94 lb
